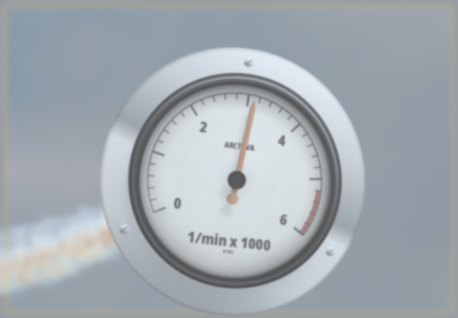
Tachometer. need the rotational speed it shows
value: 3100 rpm
